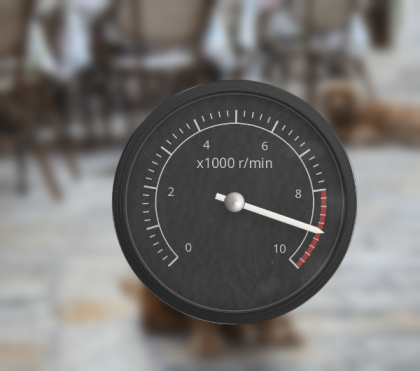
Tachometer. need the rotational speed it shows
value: 9000 rpm
